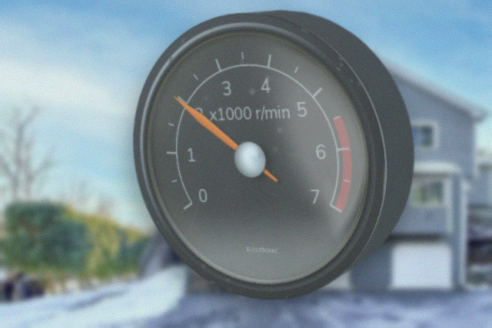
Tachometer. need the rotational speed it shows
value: 2000 rpm
